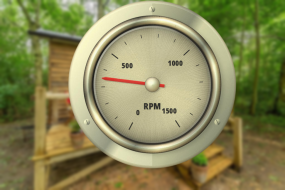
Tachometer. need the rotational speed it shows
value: 350 rpm
